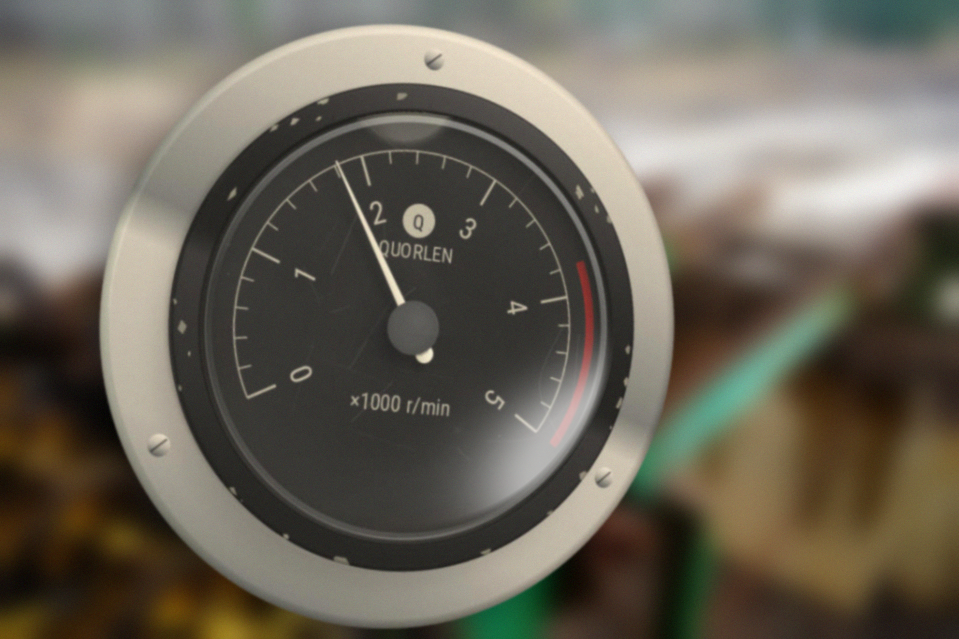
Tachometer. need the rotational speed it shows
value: 1800 rpm
